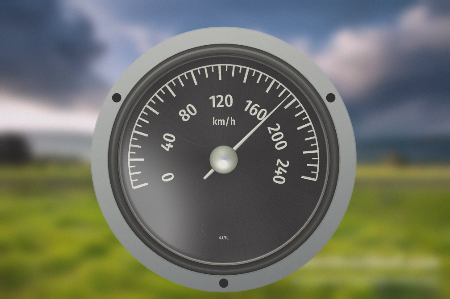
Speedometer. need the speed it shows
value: 175 km/h
